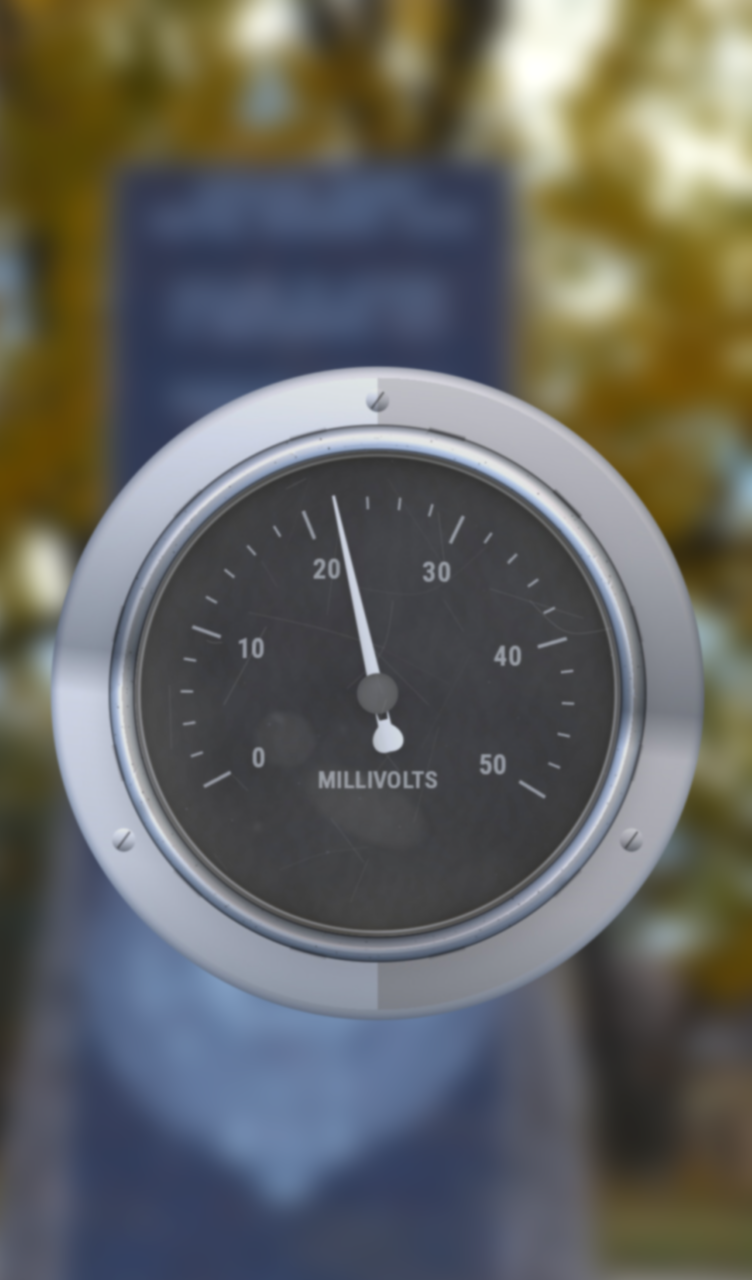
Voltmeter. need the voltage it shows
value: 22 mV
